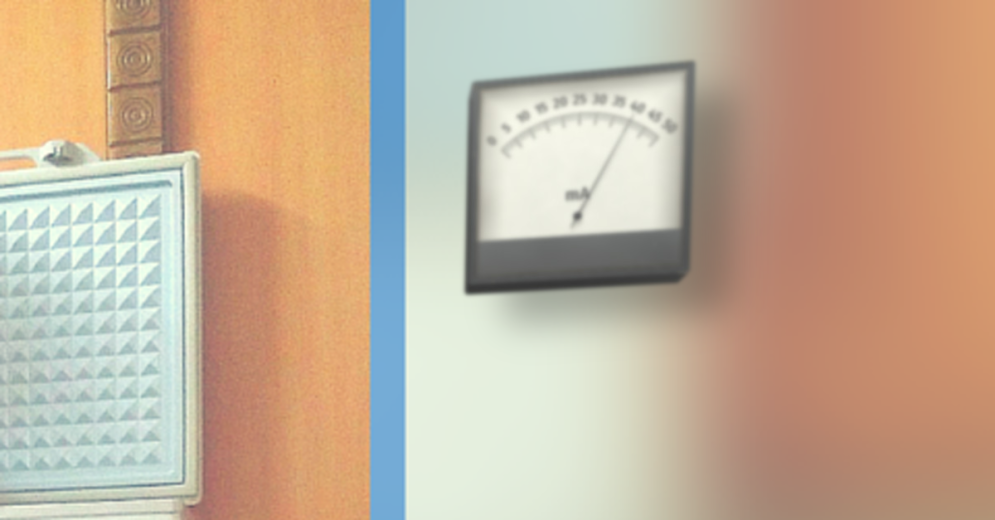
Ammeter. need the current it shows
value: 40 mA
